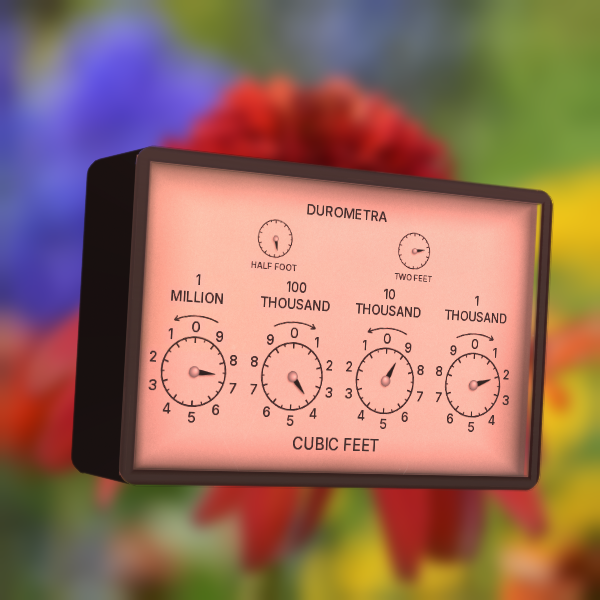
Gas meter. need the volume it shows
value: 739200 ft³
